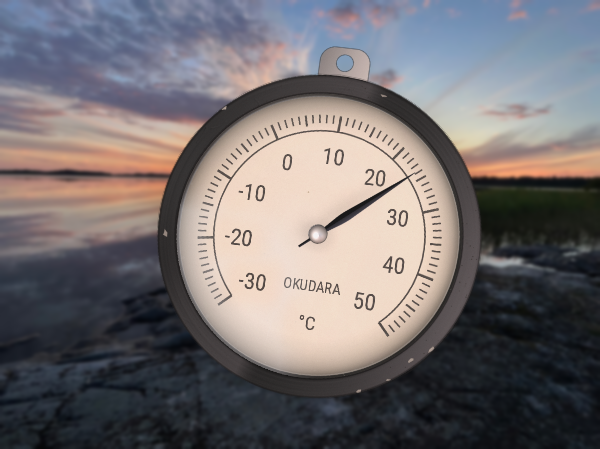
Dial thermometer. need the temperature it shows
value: 24 °C
